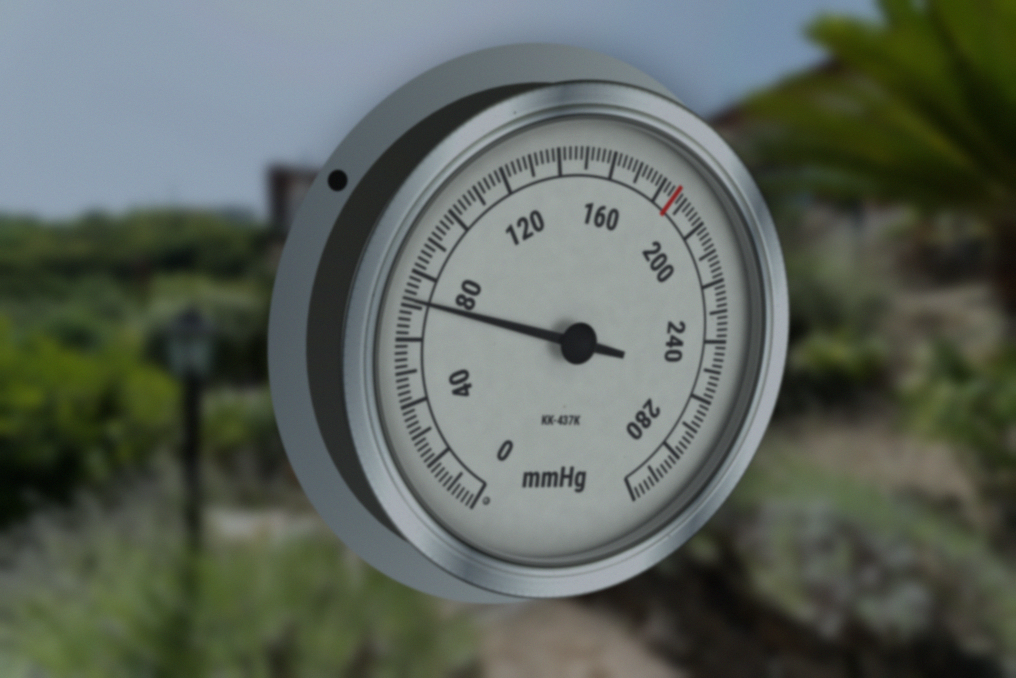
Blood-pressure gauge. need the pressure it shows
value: 72 mmHg
